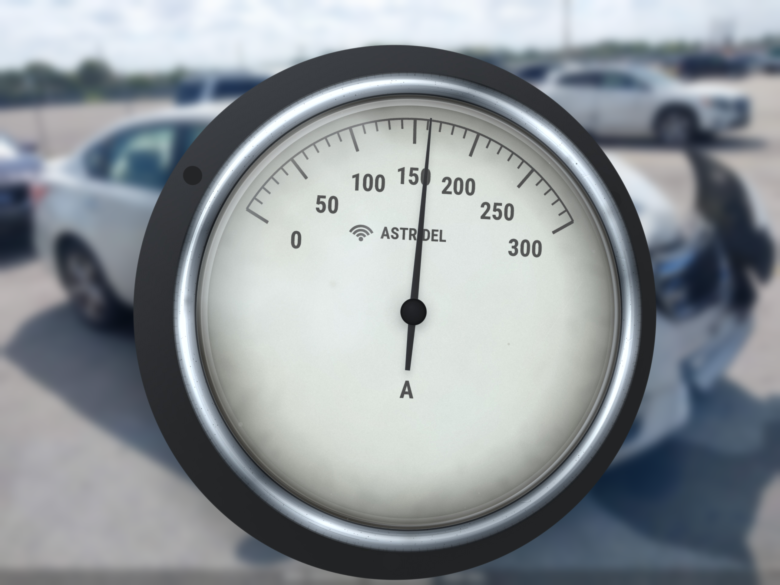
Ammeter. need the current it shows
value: 160 A
